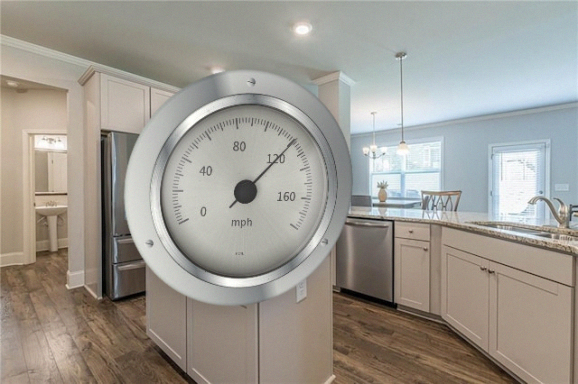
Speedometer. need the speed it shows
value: 120 mph
